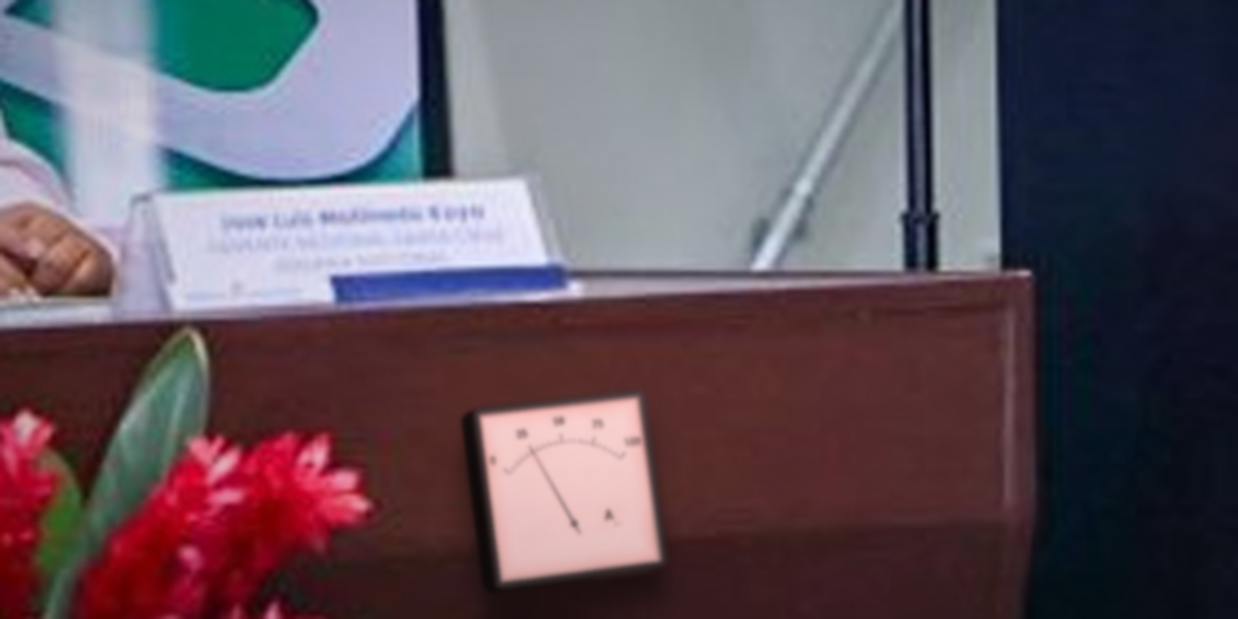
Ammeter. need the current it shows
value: 25 A
